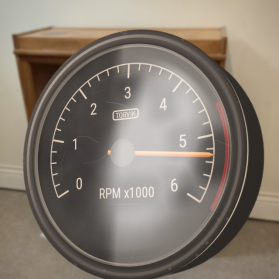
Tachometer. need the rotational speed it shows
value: 5300 rpm
